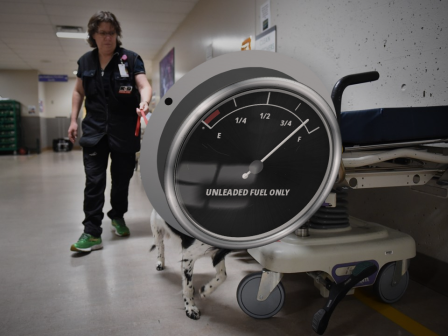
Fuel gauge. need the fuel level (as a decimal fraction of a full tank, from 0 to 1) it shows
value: 0.875
